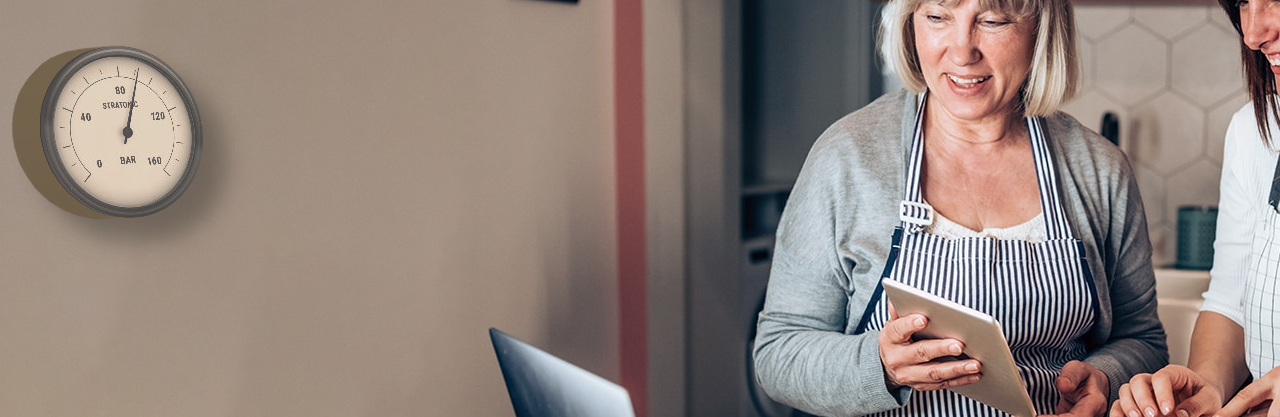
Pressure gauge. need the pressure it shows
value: 90 bar
